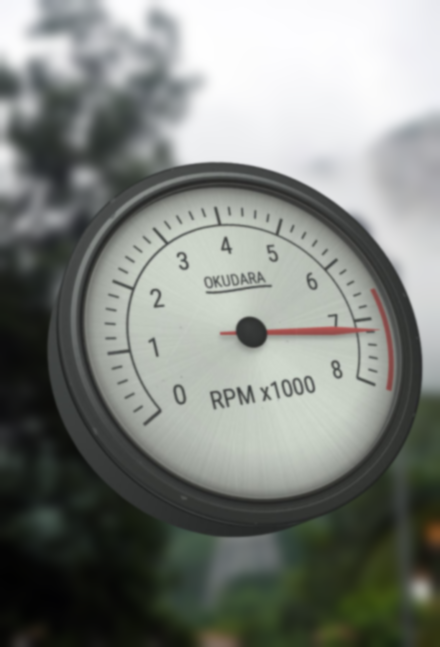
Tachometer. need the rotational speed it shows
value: 7200 rpm
